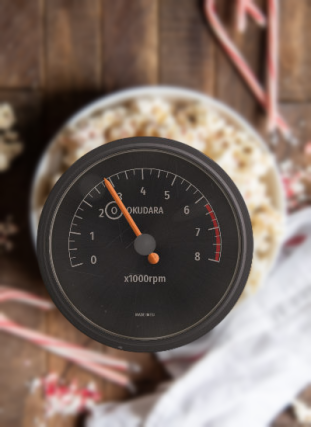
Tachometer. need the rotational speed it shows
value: 2875 rpm
